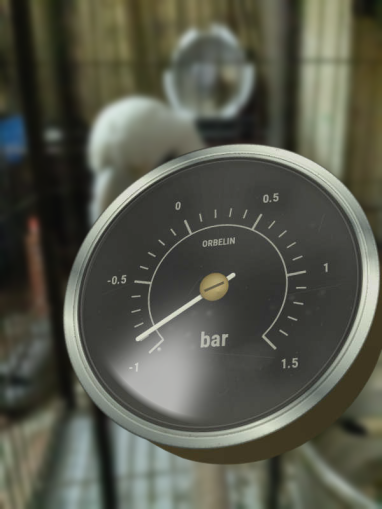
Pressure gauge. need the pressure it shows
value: -0.9 bar
